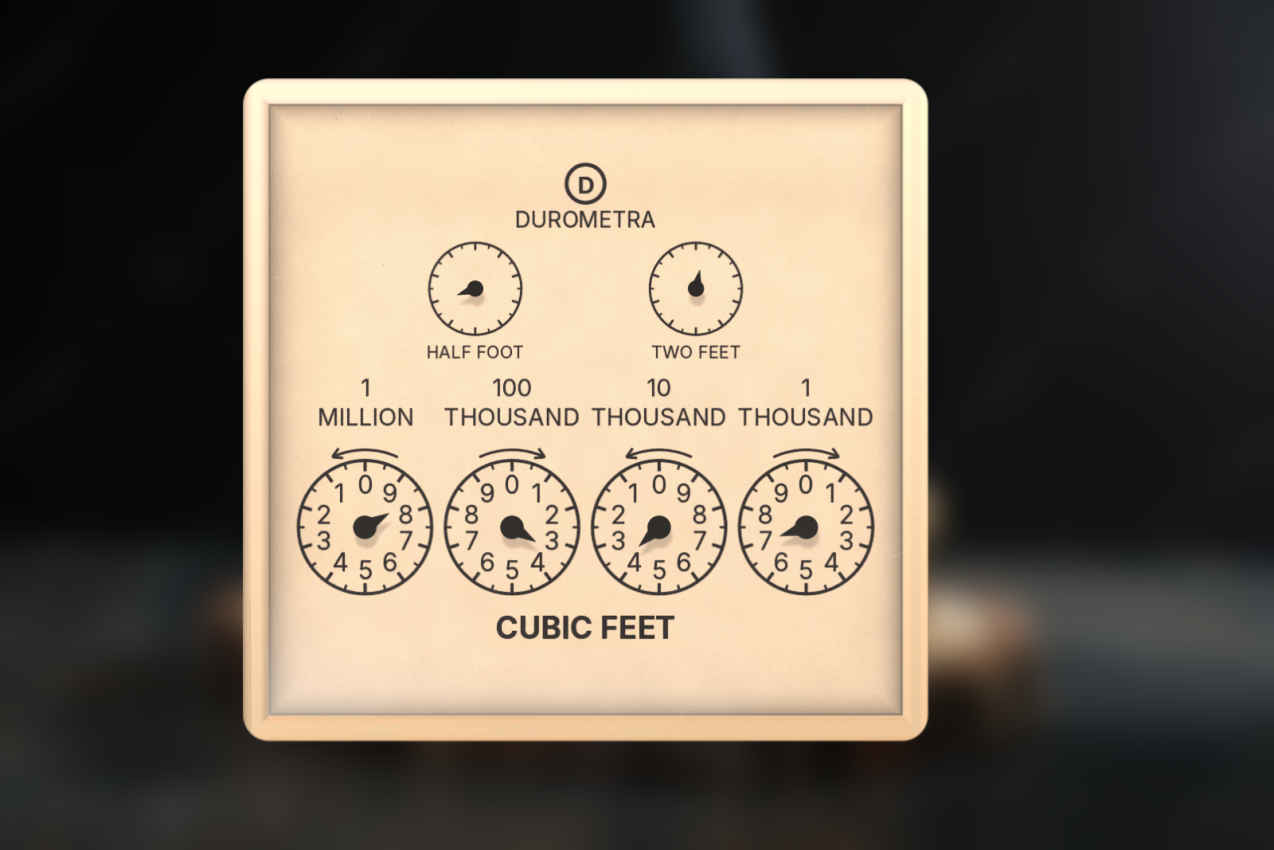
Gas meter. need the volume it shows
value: 833700 ft³
